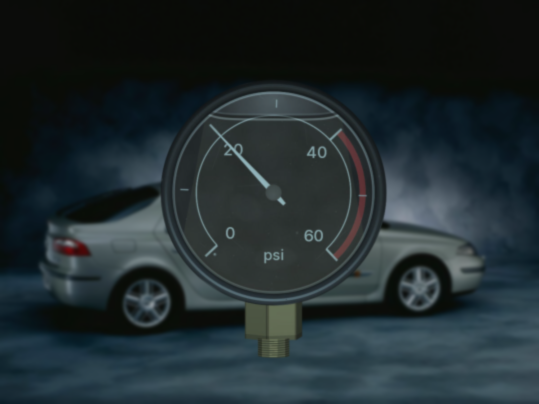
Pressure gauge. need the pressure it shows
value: 20 psi
